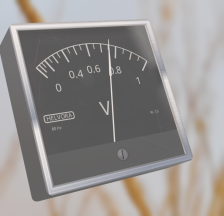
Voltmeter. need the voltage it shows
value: 0.75 V
